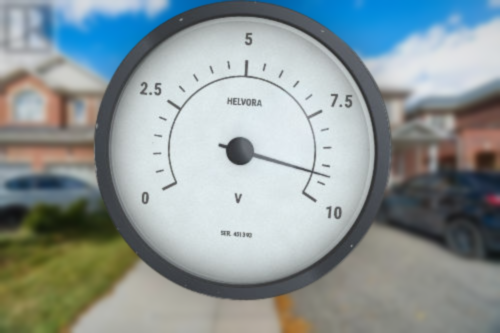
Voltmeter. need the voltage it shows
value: 9.25 V
